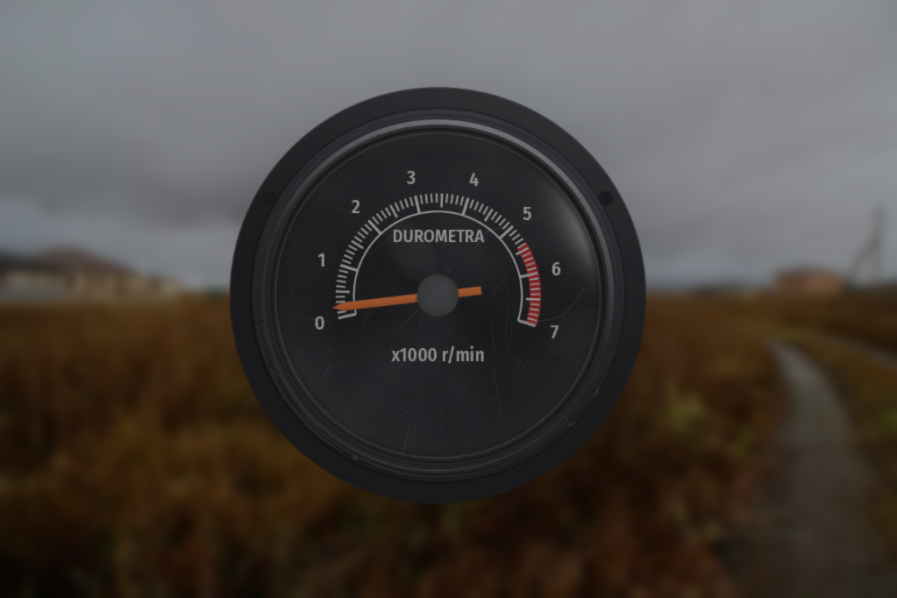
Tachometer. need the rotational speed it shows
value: 200 rpm
